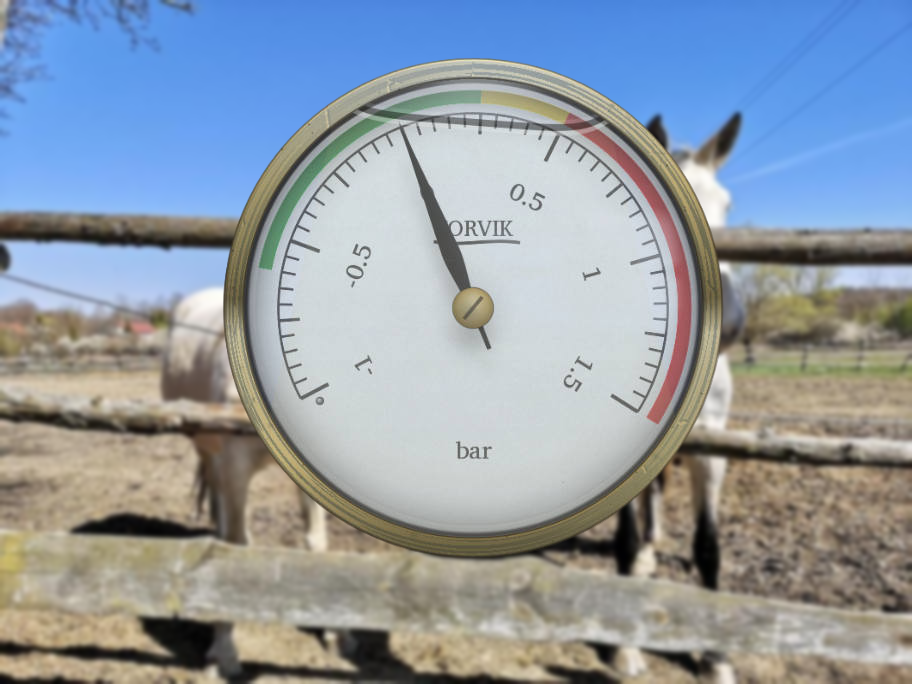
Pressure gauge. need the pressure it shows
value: 0 bar
